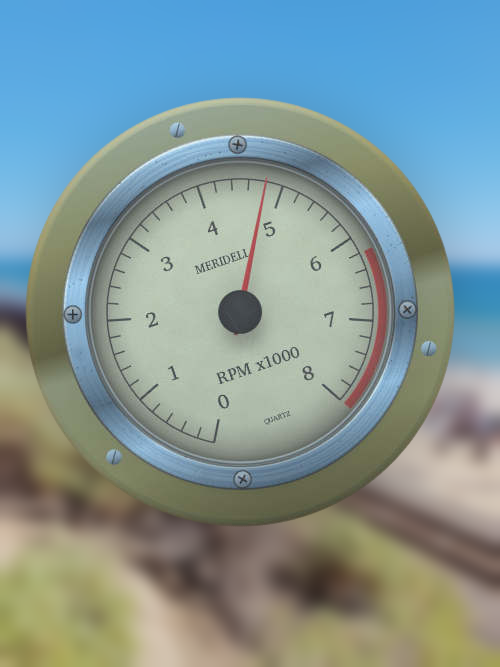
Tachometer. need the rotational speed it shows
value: 4800 rpm
